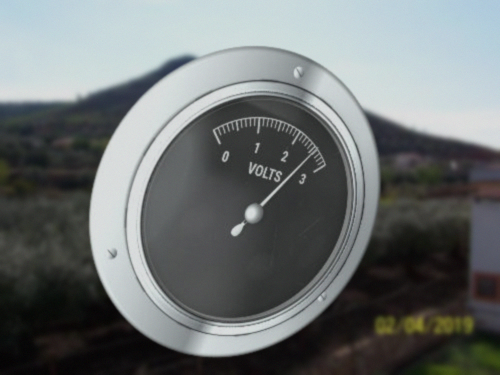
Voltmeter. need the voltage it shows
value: 2.5 V
